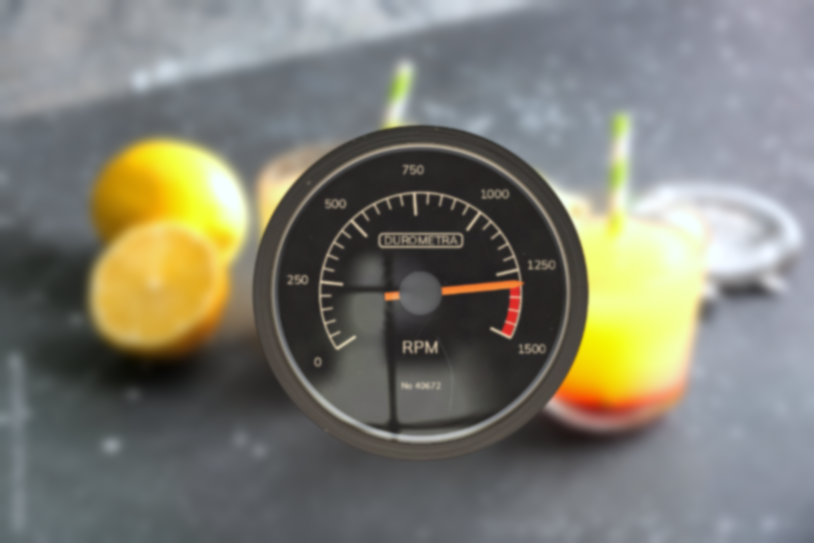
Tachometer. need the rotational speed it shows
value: 1300 rpm
